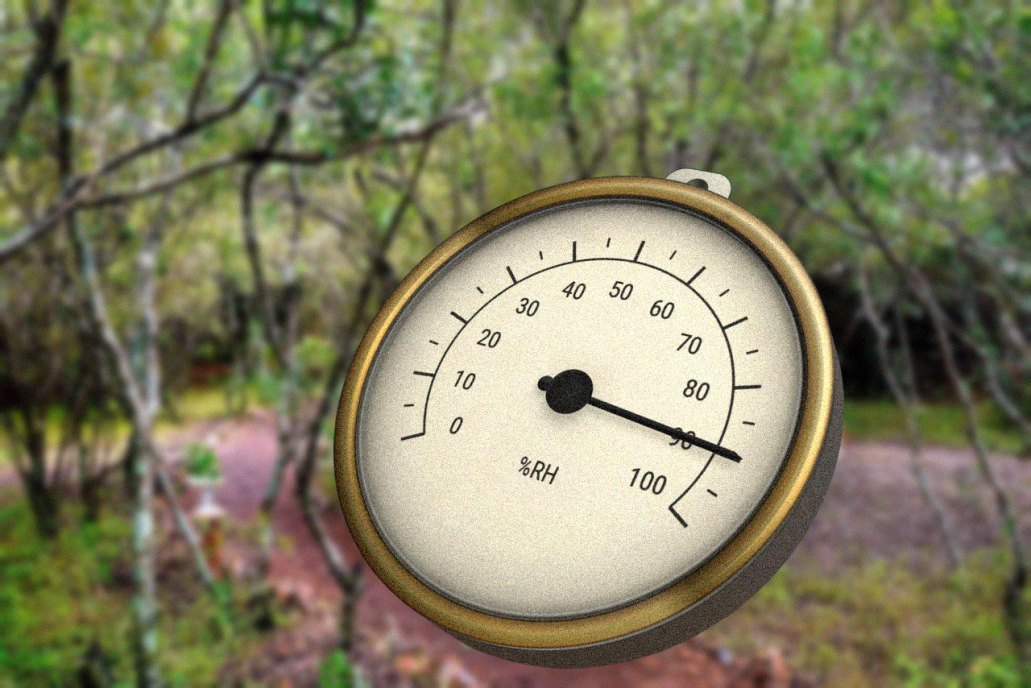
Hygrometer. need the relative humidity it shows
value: 90 %
